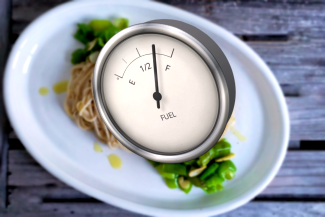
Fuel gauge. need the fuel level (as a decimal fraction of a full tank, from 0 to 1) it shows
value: 0.75
